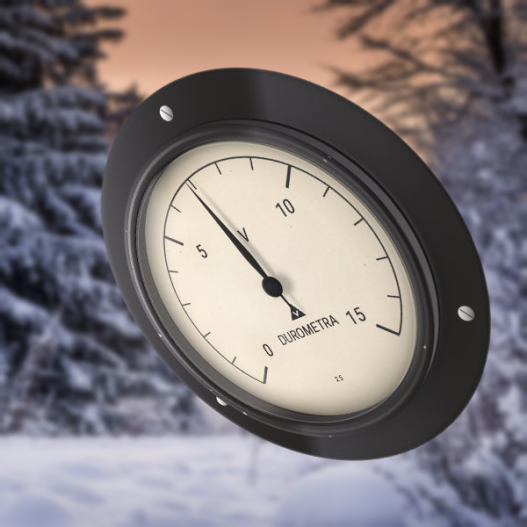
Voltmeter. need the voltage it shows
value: 7 V
